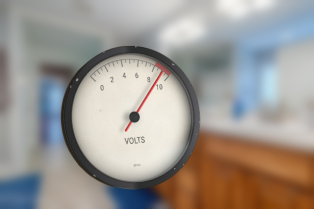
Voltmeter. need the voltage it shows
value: 9 V
